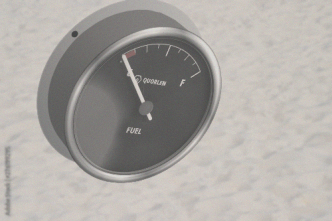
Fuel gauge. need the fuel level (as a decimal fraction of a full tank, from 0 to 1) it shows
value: 0
